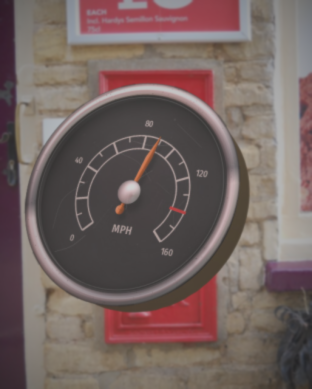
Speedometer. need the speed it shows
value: 90 mph
